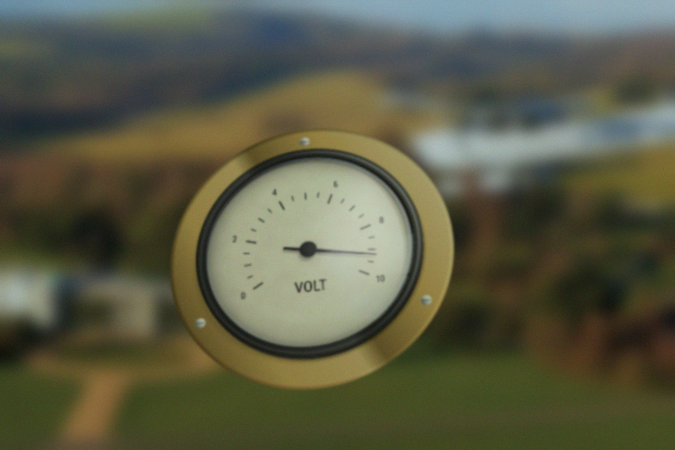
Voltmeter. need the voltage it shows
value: 9.25 V
